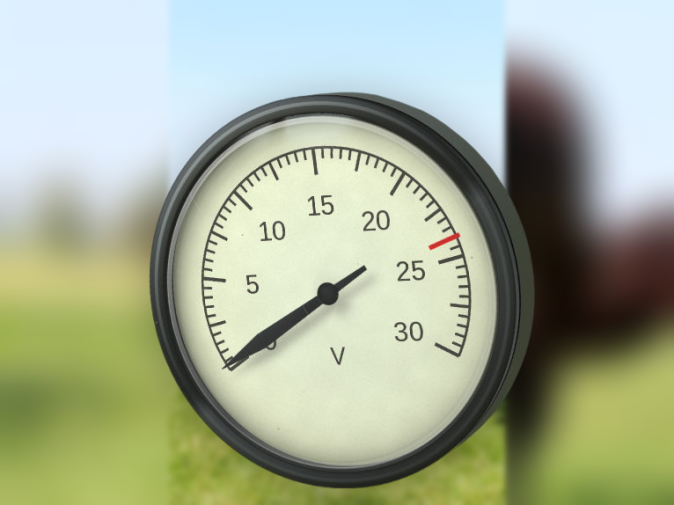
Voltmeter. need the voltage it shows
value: 0.25 V
